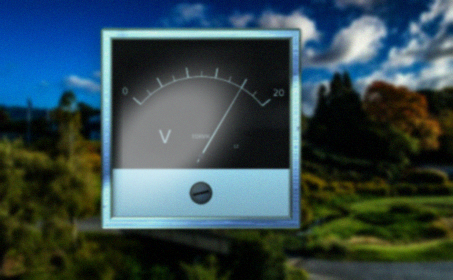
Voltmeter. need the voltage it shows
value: 16 V
